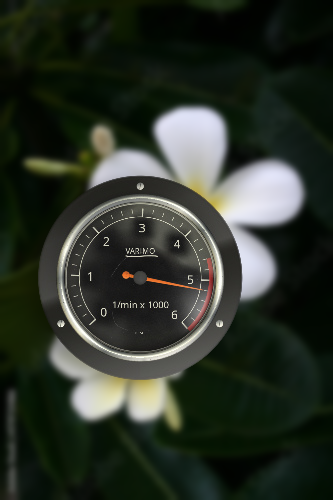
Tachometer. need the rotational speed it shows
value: 5200 rpm
